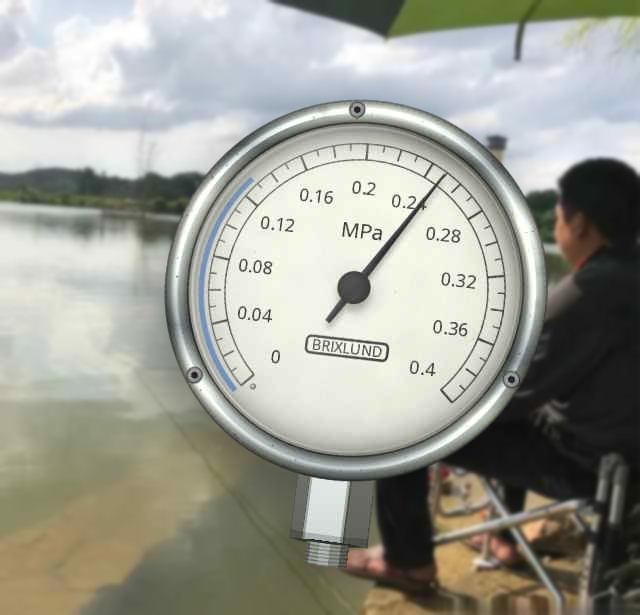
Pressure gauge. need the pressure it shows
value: 0.25 MPa
